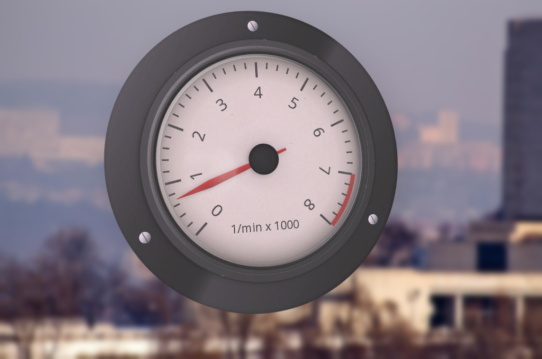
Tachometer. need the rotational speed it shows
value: 700 rpm
